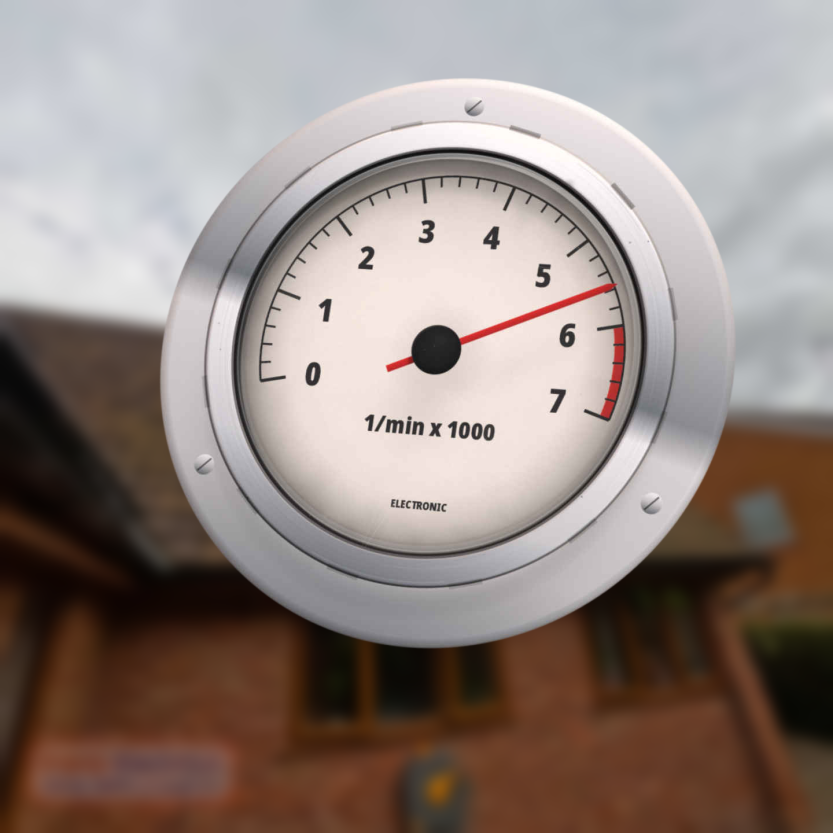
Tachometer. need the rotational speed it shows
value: 5600 rpm
